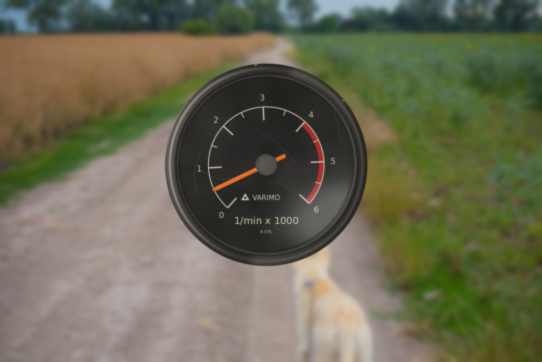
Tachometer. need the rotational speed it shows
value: 500 rpm
